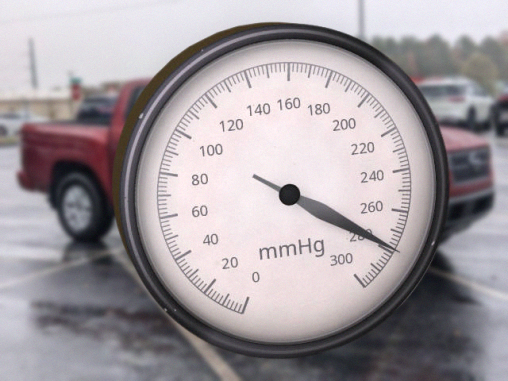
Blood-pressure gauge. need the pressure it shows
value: 278 mmHg
